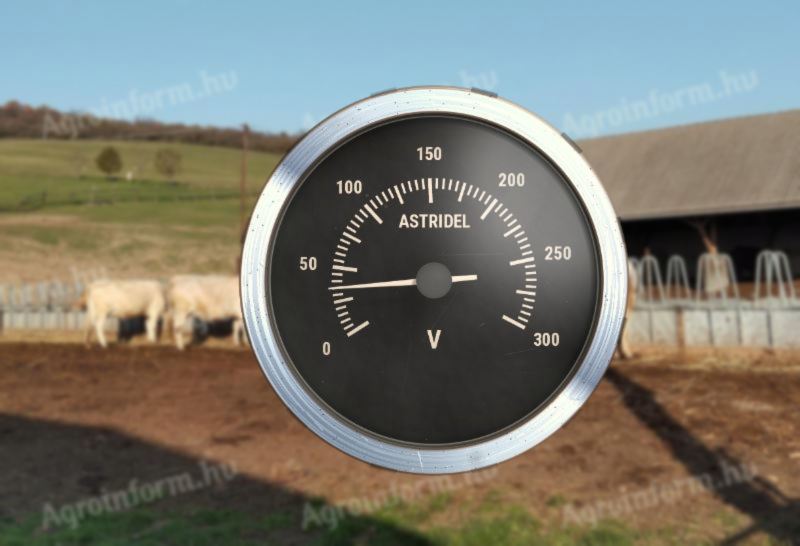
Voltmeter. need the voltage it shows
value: 35 V
